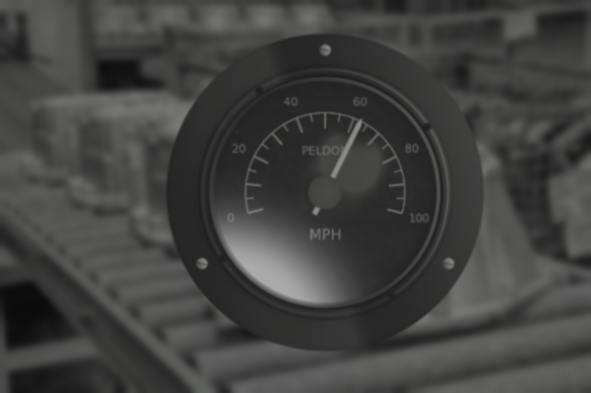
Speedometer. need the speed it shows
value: 62.5 mph
